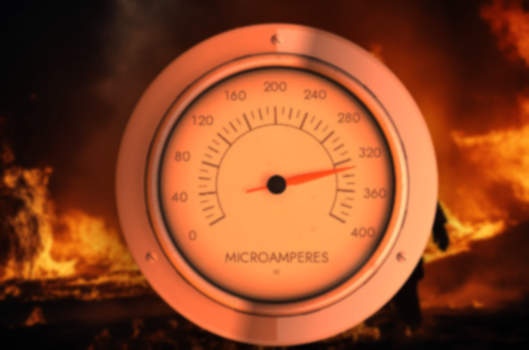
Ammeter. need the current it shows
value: 330 µA
